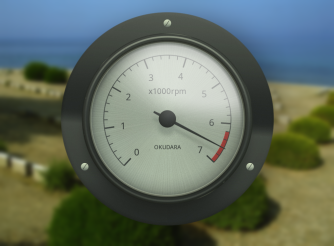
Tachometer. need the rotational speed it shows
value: 6600 rpm
